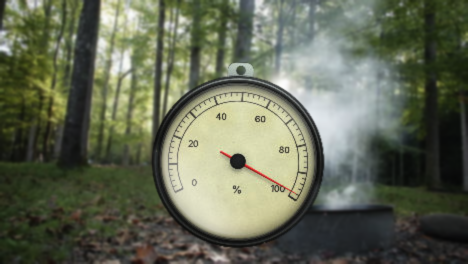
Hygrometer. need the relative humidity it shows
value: 98 %
